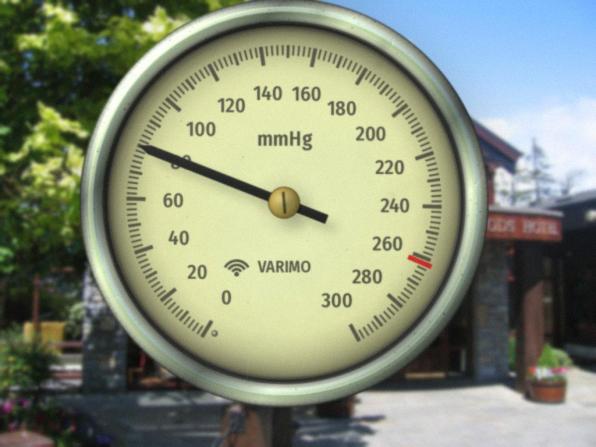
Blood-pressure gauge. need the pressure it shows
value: 80 mmHg
